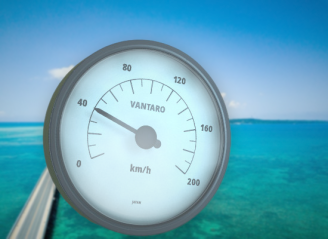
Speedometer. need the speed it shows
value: 40 km/h
